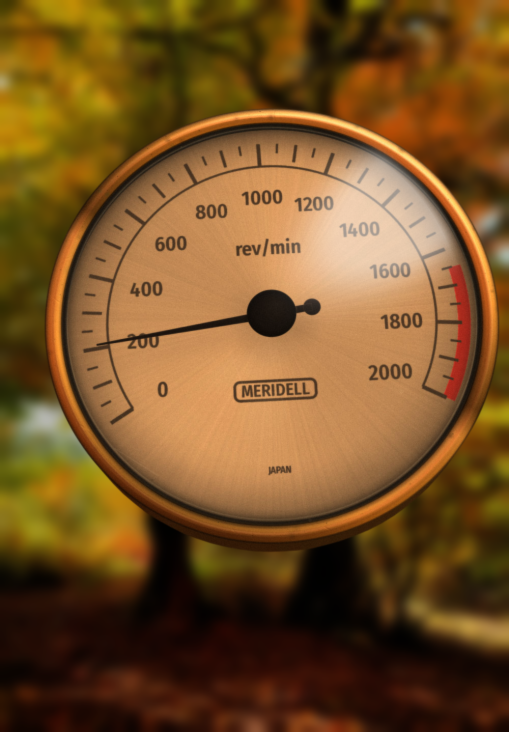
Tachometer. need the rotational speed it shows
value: 200 rpm
